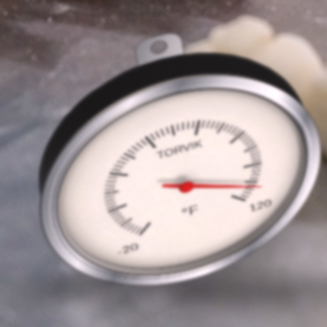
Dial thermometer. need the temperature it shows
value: 110 °F
